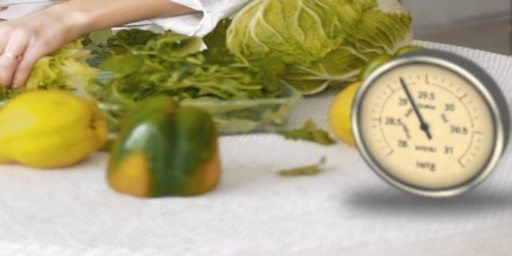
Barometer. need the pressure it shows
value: 29.2 inHg
